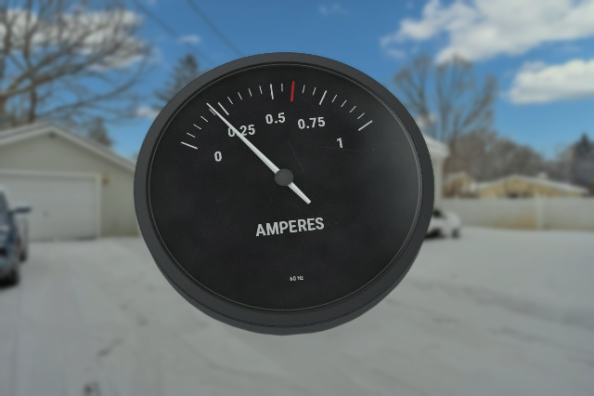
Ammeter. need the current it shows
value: 0.2 A
